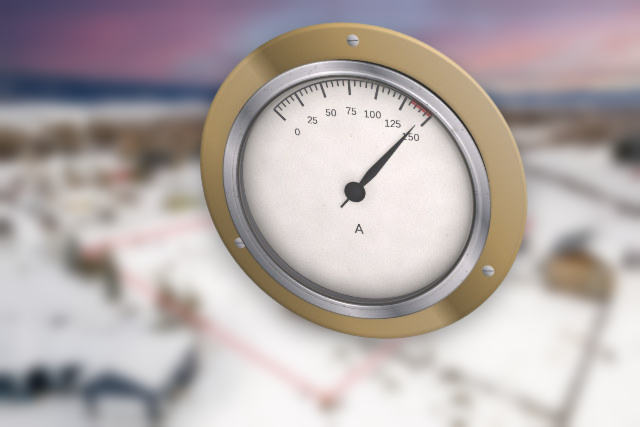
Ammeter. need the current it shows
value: 145 A
